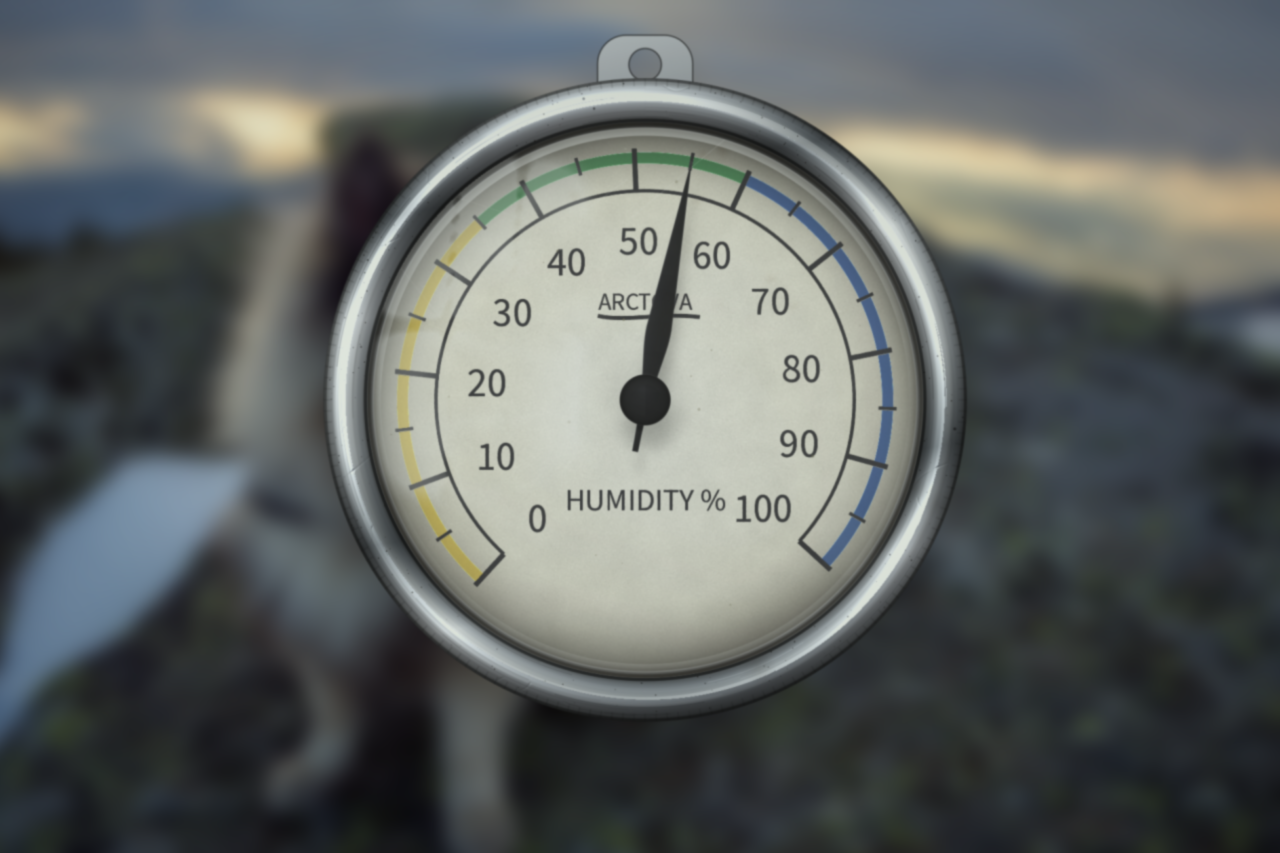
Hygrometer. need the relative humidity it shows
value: 55 %
